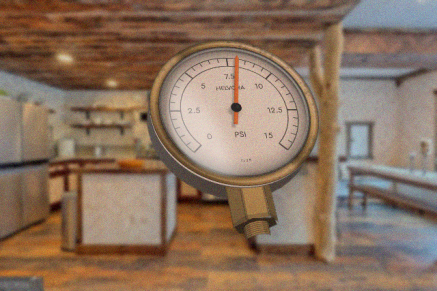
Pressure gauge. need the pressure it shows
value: 8 psi
